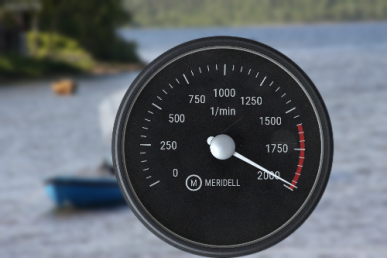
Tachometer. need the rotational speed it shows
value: 1975 rpm
